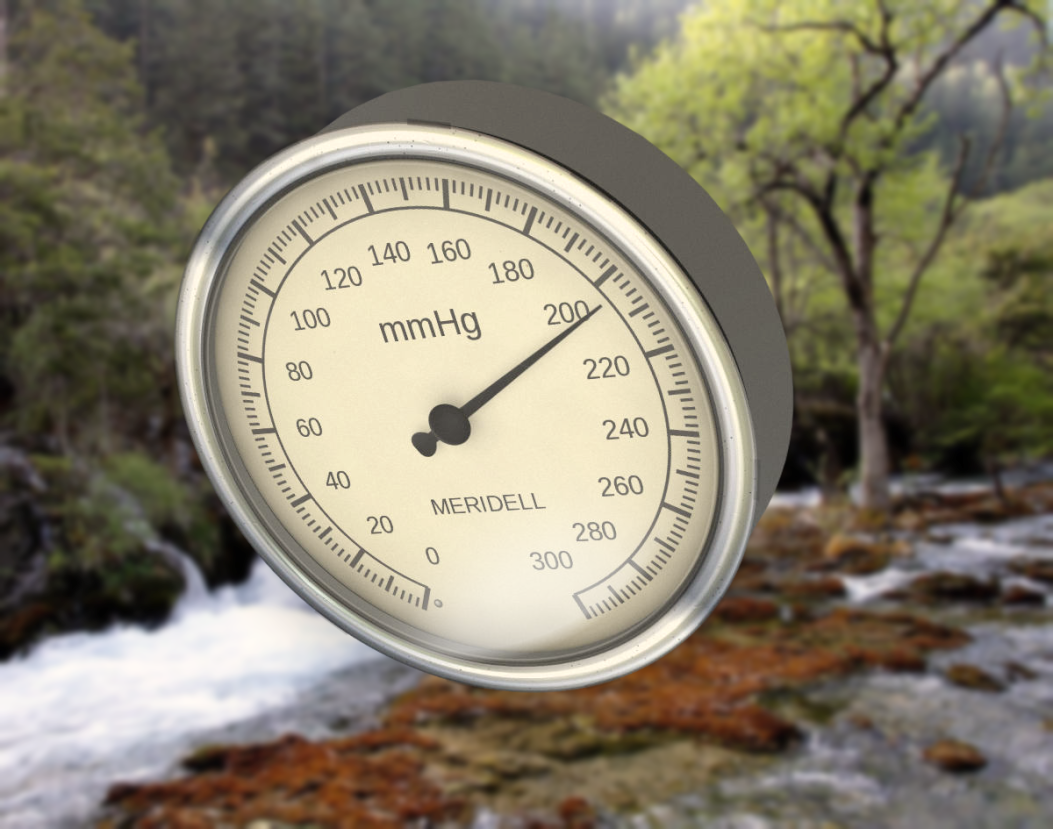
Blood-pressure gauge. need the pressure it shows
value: 204 mmHg
